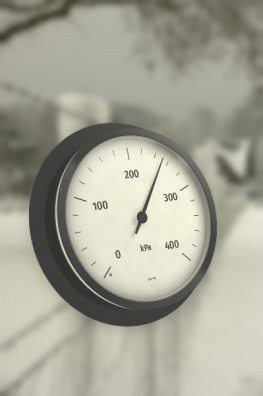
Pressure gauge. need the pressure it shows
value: 250 kPa
